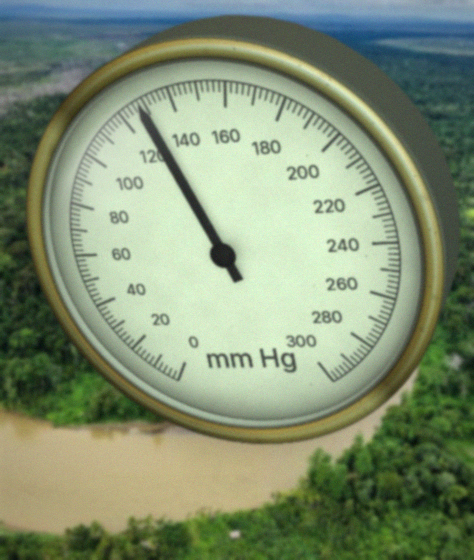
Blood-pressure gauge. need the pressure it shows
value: 130 mmHg
